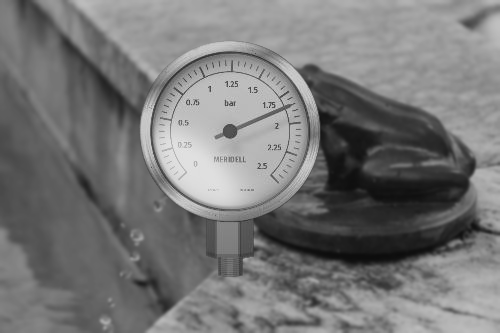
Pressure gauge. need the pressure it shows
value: 1.85 bar
